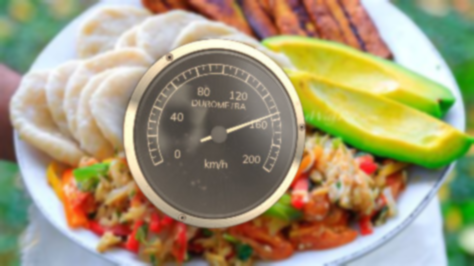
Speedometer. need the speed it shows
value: 155 km/h
